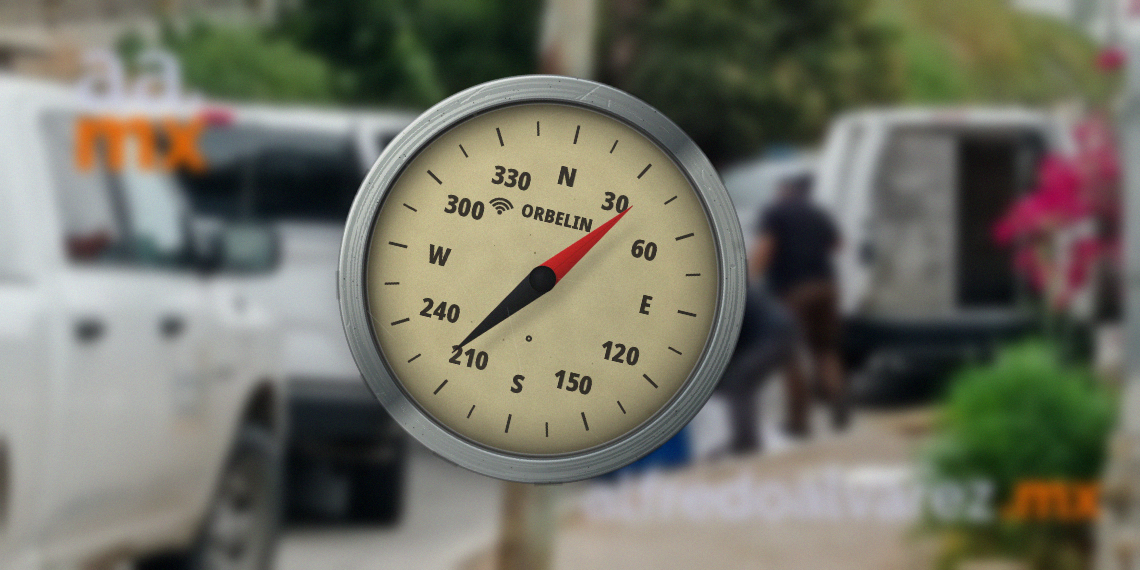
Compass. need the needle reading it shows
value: 37.5 °
